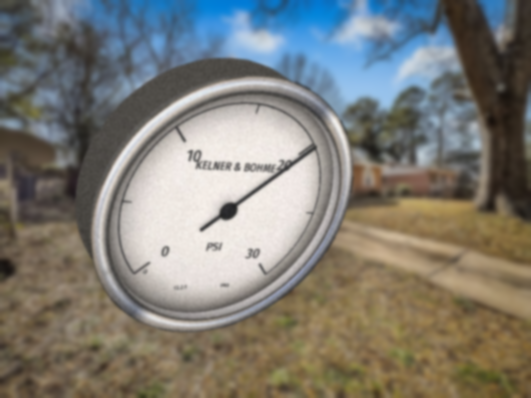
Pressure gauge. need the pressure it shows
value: 20 psi
